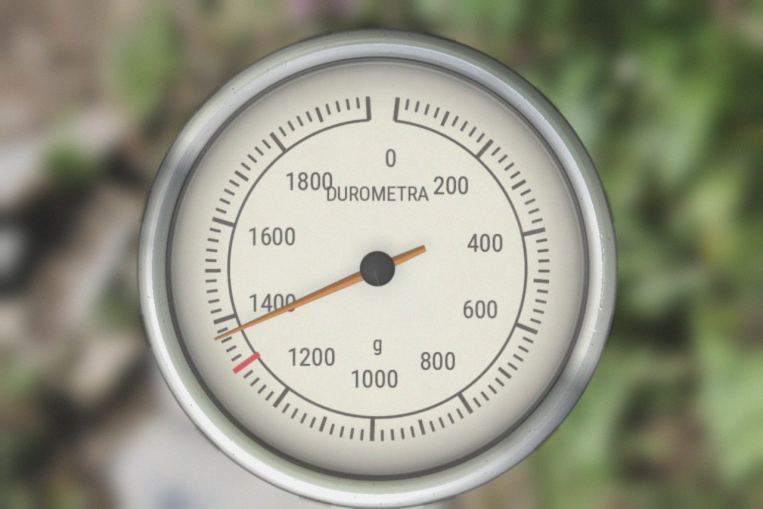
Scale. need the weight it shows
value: 1370 g
